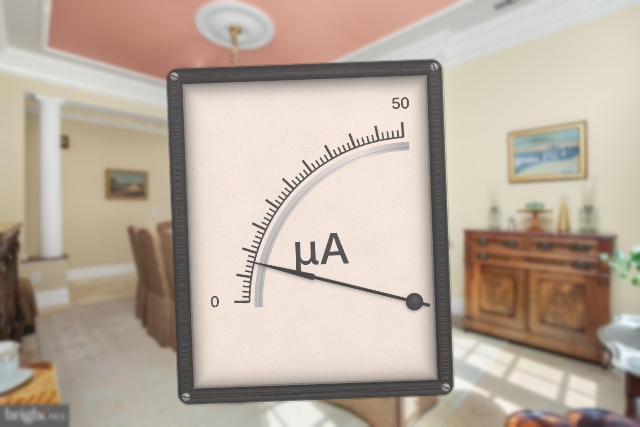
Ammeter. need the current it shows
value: 8 µA
